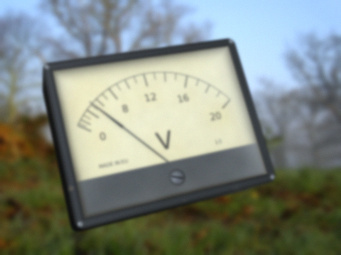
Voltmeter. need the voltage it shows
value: 5 V
